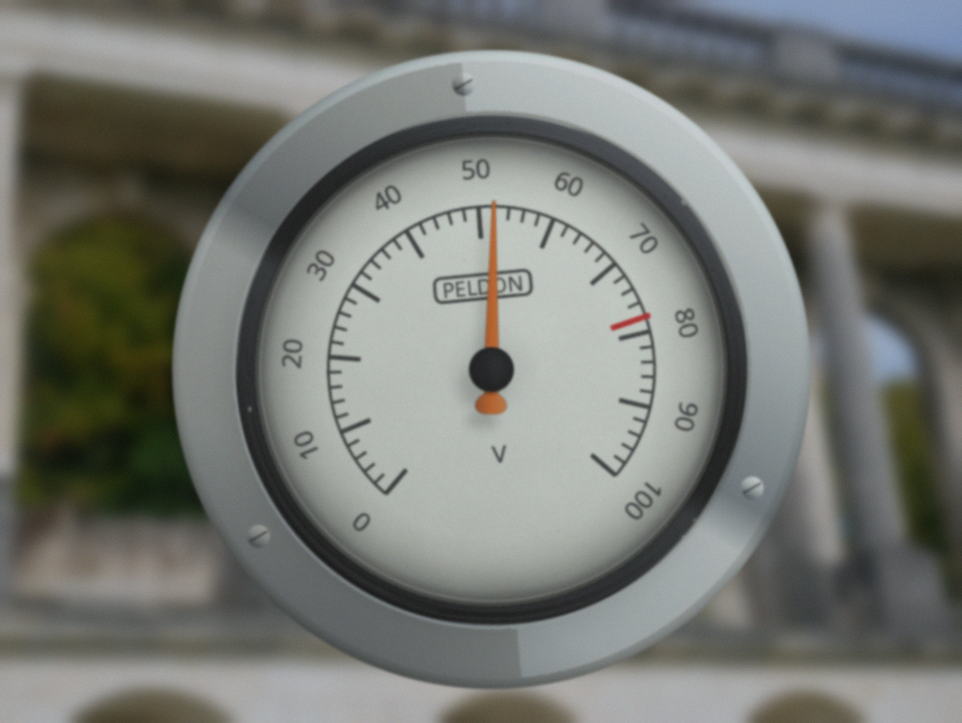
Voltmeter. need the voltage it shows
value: 52 V
